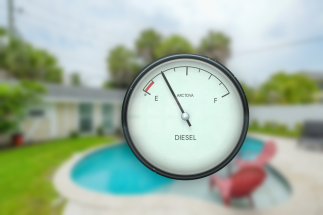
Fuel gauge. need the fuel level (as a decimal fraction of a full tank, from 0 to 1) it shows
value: 0.25
